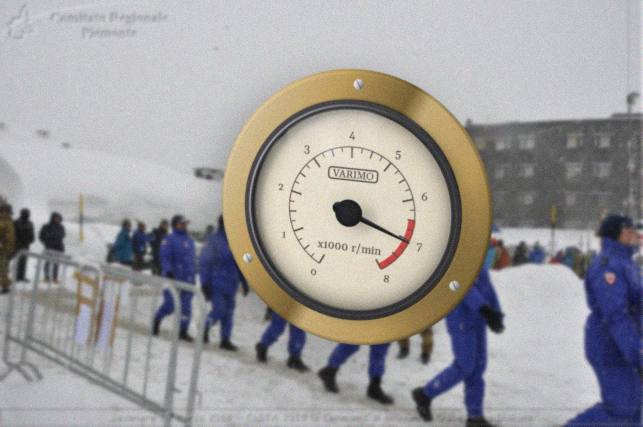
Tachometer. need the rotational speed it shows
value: 7000 rpm
